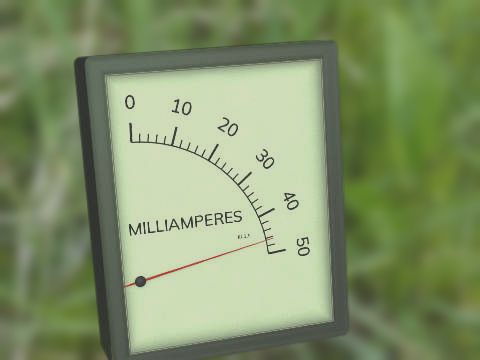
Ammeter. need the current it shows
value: 46 mA
